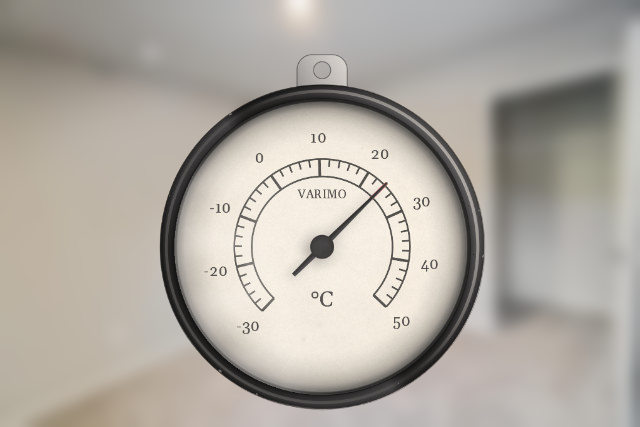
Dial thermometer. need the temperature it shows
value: 24 °C
